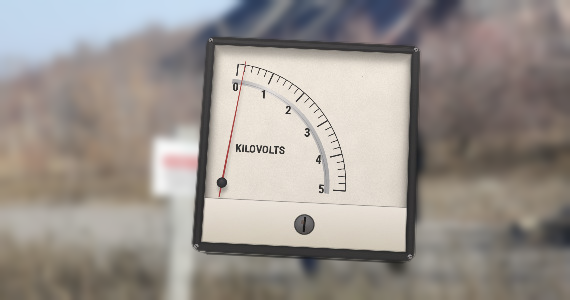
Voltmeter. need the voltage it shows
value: 0.2 kV
